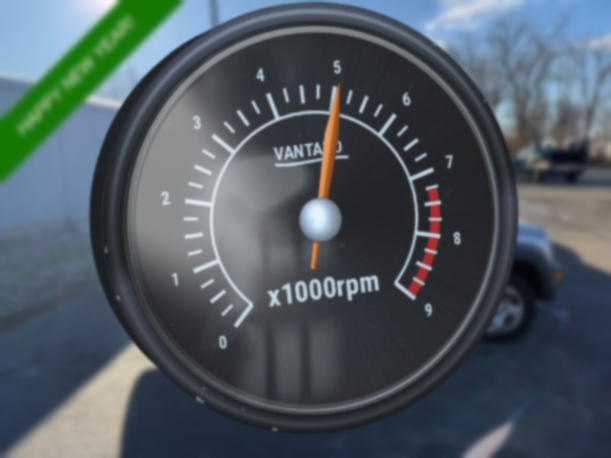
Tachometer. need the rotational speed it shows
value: 5000 rpm
